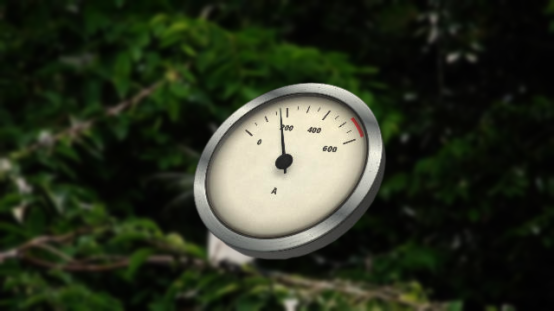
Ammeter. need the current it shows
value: 175 A
